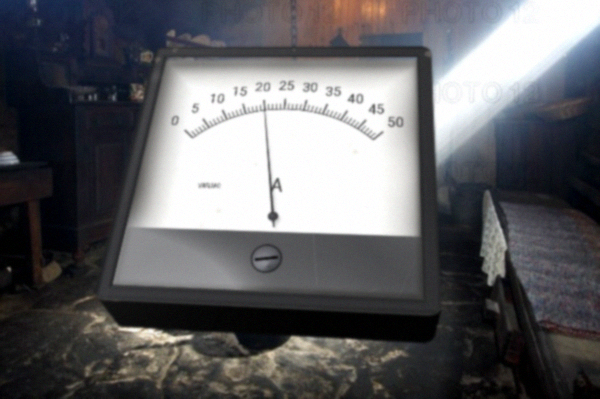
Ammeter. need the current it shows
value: 20 A
